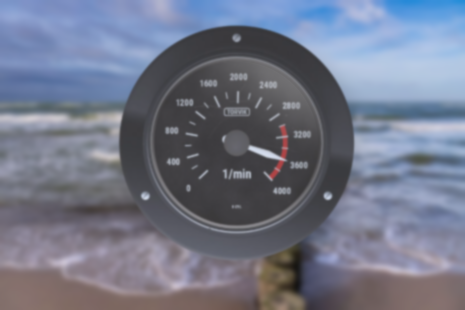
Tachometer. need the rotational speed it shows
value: 3600 rpm
